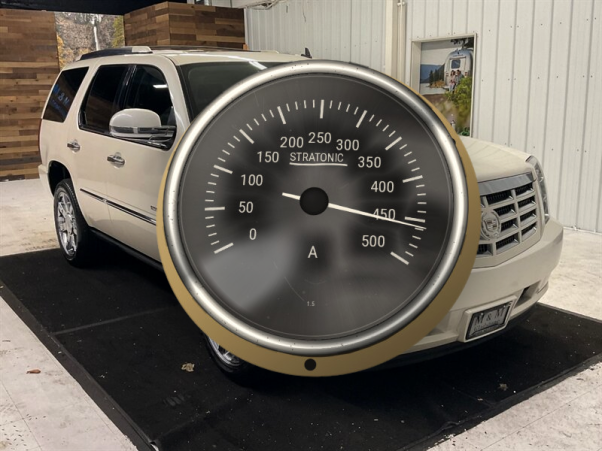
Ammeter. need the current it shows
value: 460 A
